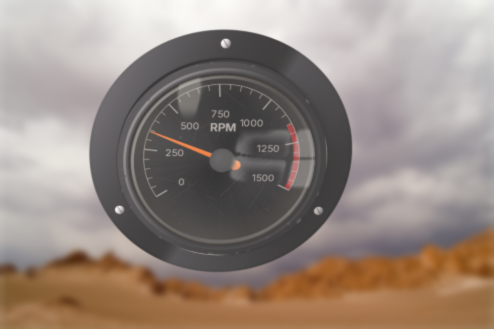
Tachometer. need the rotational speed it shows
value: 350 rpm
